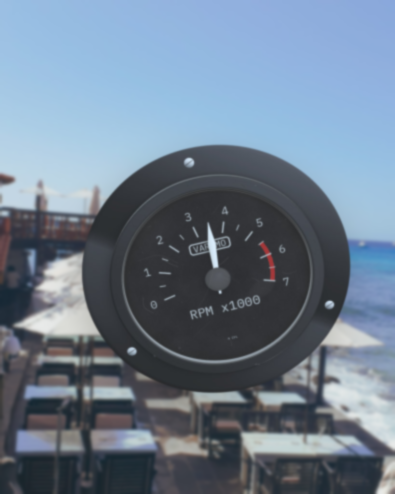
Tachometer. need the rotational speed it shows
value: 3500 rpm
